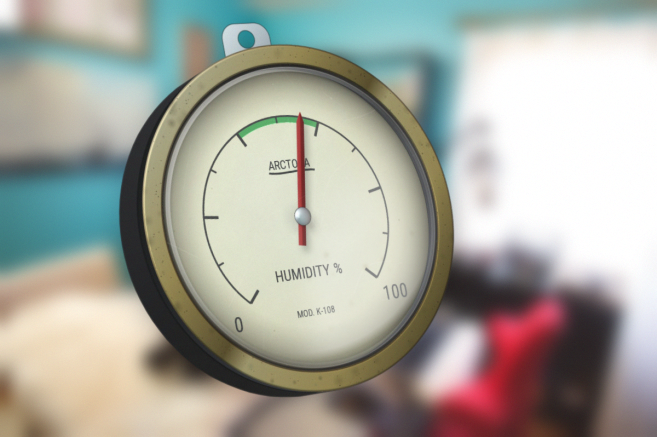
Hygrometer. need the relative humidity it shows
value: 55 %
